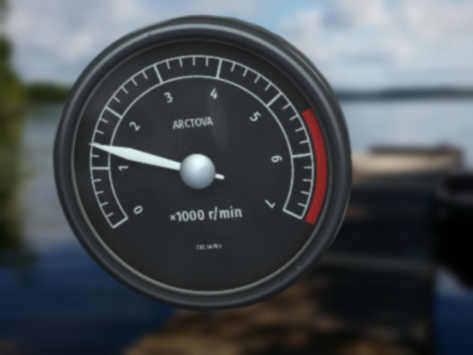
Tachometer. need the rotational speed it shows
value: 1400 rpm
